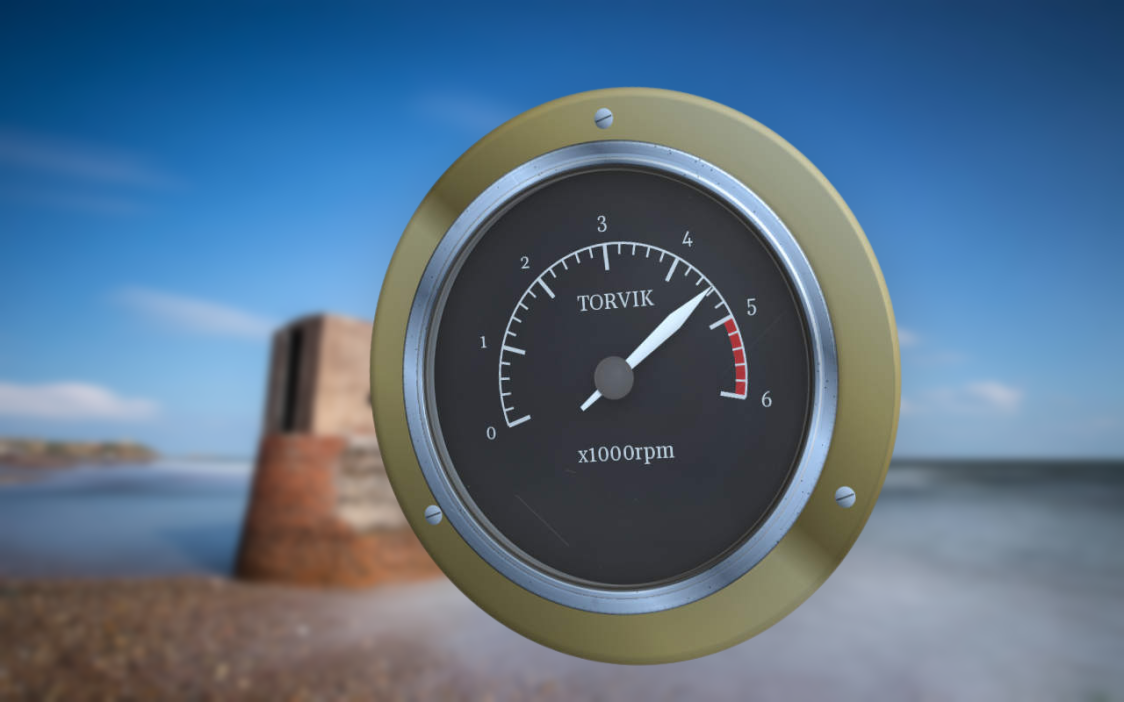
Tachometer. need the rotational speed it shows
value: 4600 rpm
